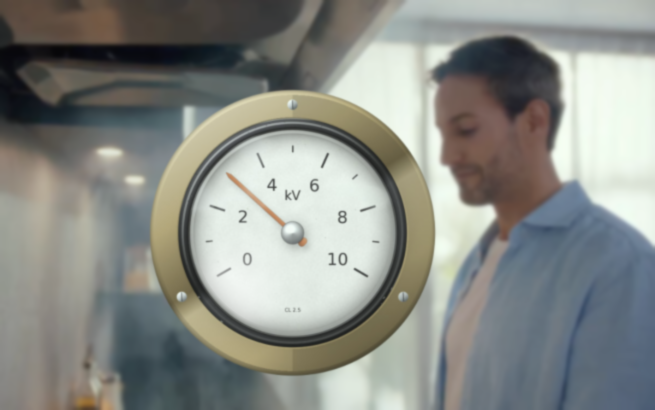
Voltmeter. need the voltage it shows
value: 3 kV
